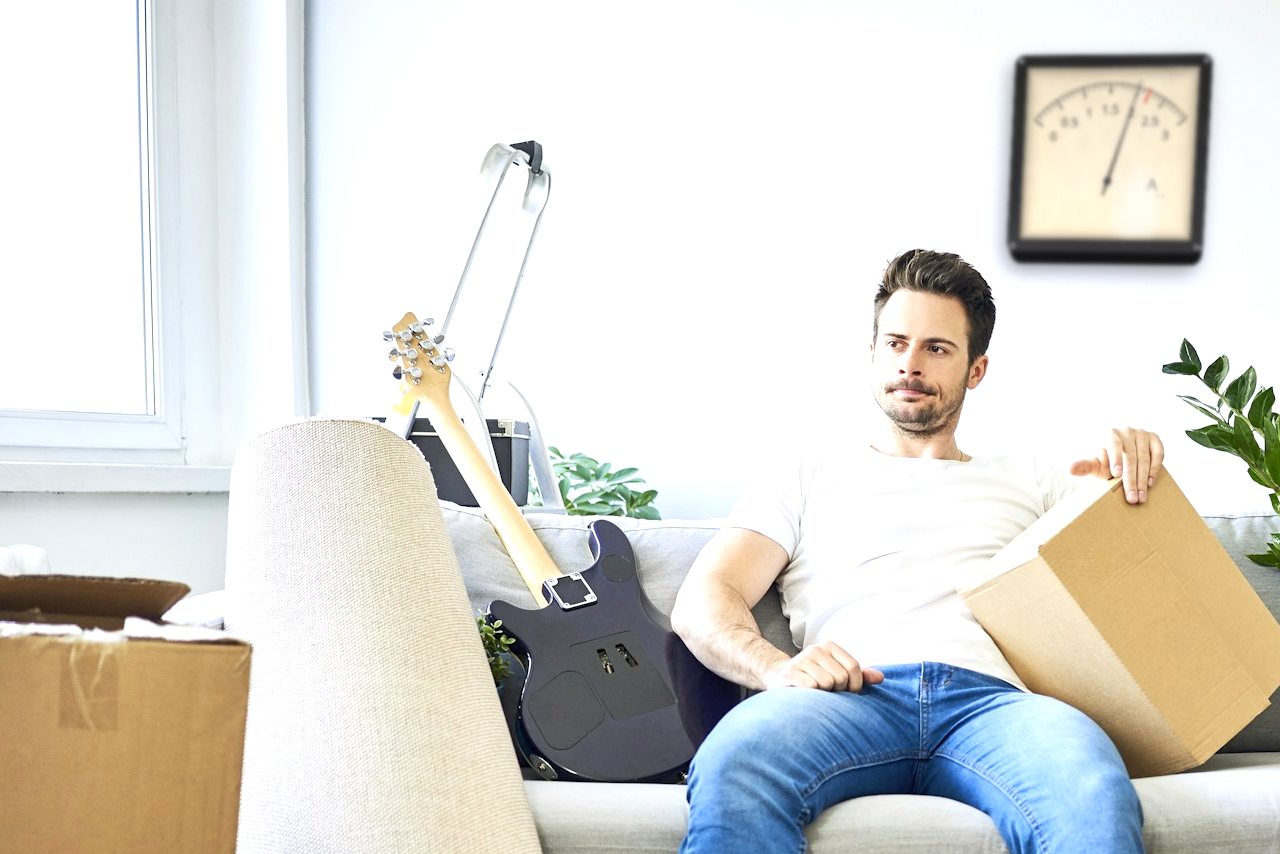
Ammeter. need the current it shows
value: 2 A
